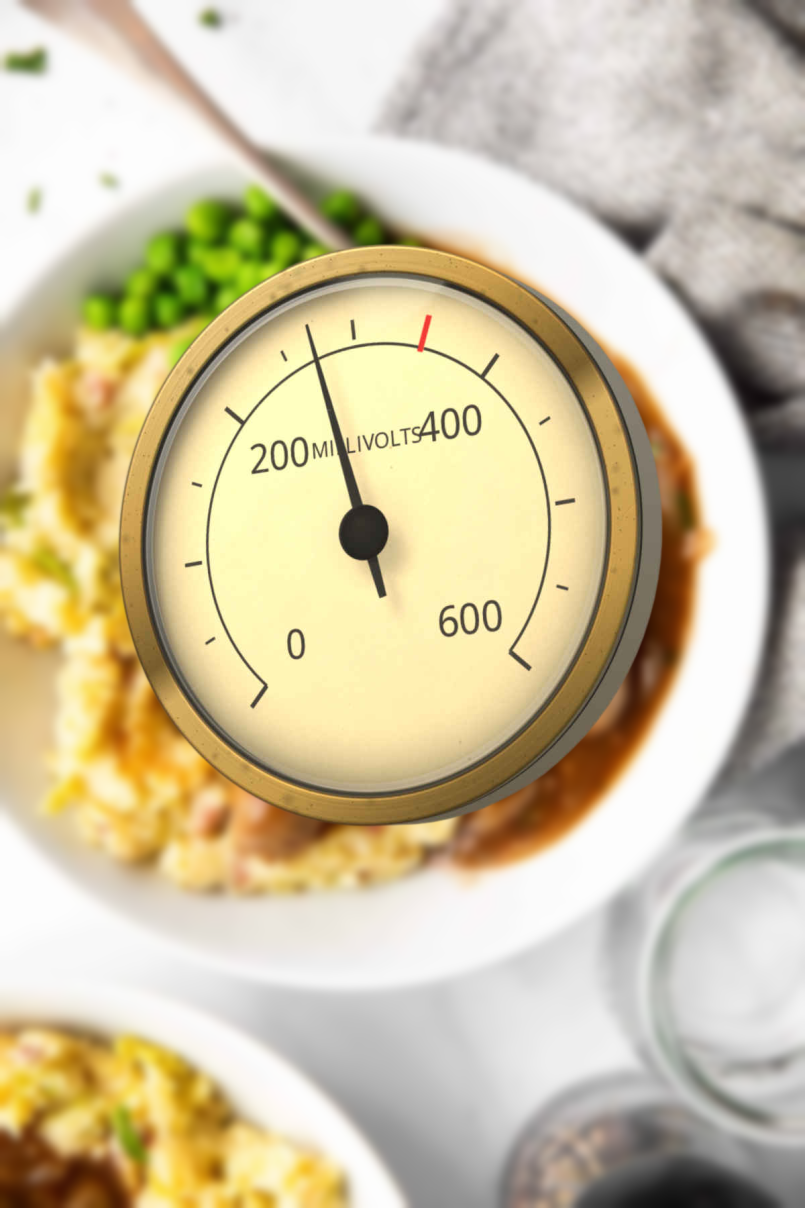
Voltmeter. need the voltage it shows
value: 275 mV
